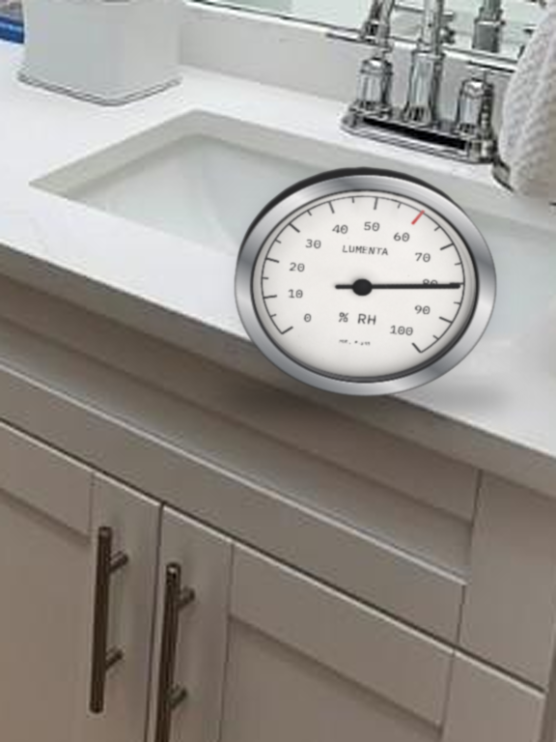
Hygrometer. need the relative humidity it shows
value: 80 %
